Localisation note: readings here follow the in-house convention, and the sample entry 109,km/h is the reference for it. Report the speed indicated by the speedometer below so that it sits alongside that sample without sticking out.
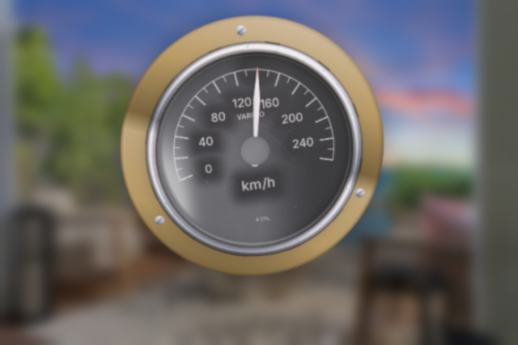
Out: 140,km/h
